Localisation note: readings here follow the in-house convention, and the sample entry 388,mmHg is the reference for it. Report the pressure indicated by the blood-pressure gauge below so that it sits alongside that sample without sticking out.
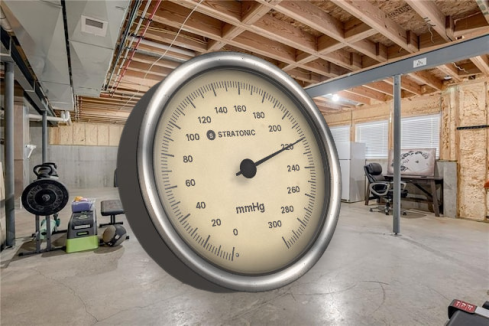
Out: 220,mmHg
